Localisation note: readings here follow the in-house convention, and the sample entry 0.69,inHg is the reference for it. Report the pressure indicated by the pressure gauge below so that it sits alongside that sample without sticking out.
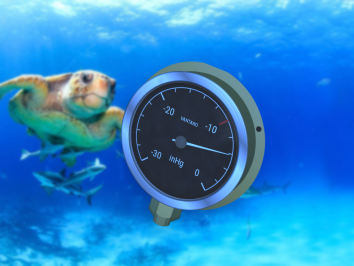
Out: -6,inHg
